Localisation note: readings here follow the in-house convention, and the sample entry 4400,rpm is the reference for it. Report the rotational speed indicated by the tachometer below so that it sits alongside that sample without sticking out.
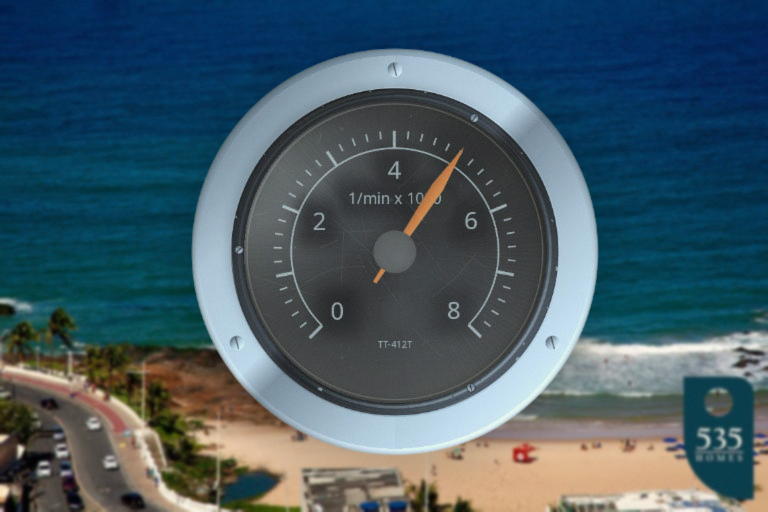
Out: 5000,rpm
